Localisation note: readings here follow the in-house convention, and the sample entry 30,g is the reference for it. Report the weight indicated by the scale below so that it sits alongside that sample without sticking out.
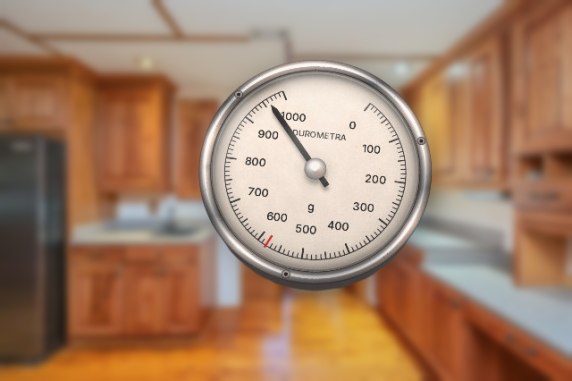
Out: 960,g
